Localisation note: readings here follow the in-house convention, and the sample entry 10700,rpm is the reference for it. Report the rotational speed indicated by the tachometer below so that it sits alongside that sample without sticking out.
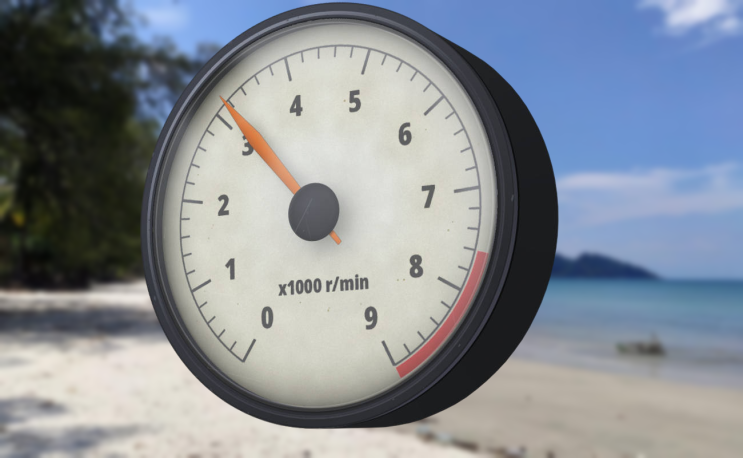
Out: 3200,rpm
